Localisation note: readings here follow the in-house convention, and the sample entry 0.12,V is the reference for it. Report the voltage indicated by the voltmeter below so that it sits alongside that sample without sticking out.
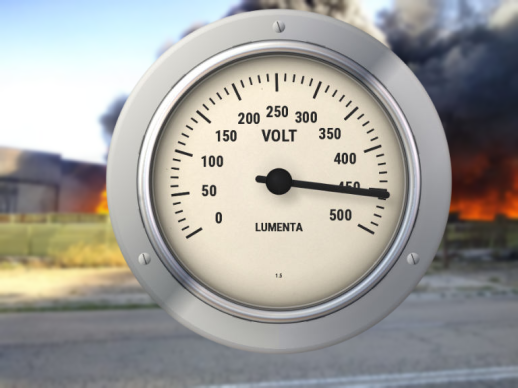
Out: 455,V
